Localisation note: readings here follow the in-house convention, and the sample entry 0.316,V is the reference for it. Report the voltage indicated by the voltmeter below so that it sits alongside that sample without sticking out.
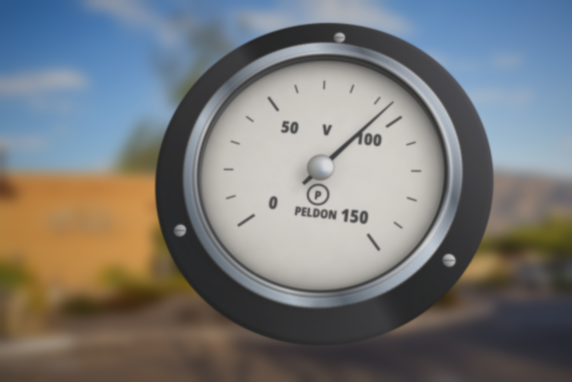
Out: 95,V
